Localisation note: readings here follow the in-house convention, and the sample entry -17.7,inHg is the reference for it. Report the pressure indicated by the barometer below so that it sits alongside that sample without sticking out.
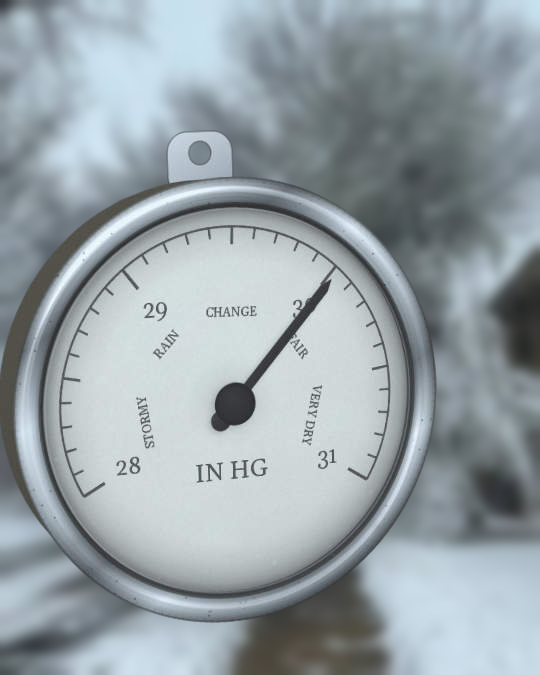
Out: 30,inHg
